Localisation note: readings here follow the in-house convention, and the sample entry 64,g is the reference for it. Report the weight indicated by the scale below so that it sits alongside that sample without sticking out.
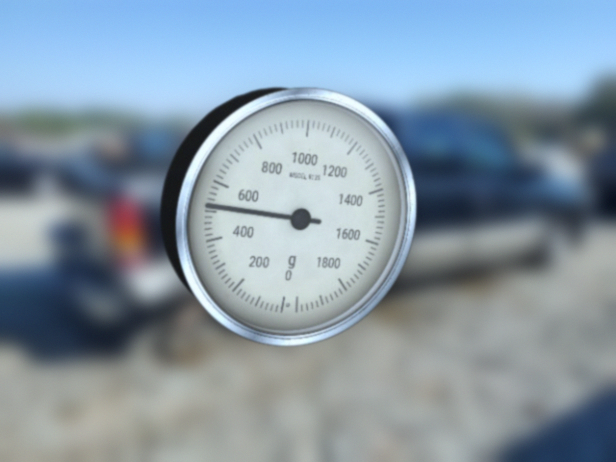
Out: 520,g
